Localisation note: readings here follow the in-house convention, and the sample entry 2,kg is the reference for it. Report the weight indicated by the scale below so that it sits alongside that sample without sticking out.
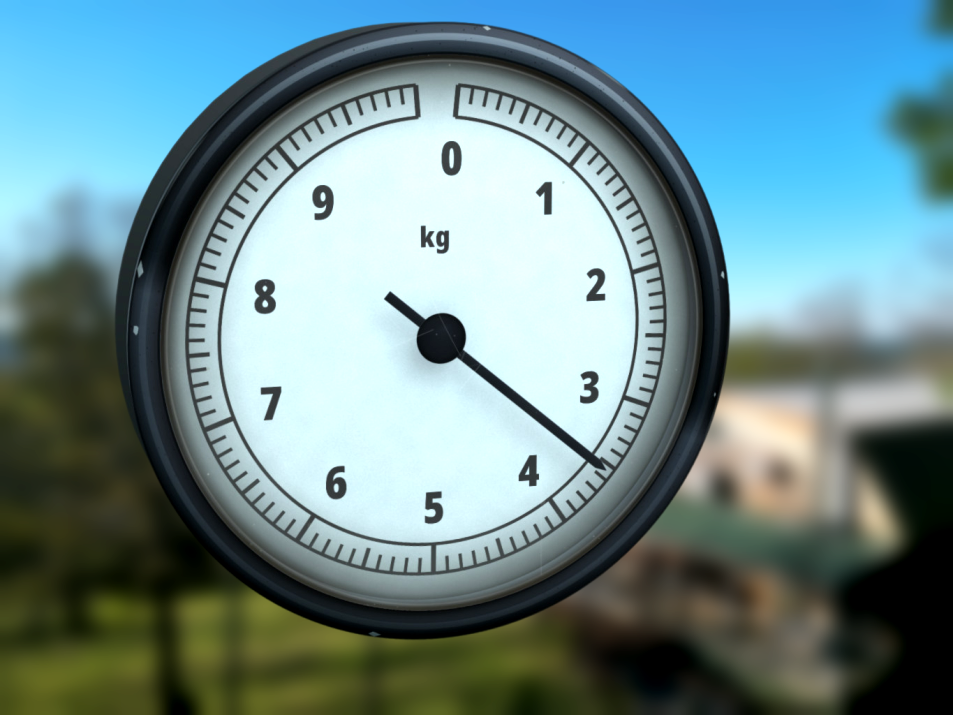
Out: 3.55,kg
